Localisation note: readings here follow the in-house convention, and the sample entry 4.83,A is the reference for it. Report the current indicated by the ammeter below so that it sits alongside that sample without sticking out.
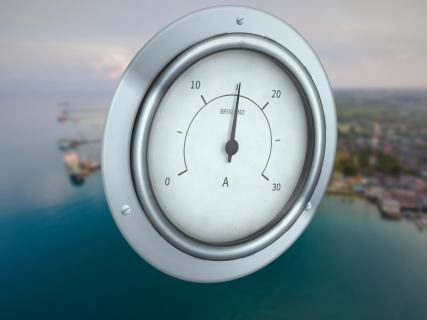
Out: 15,A
